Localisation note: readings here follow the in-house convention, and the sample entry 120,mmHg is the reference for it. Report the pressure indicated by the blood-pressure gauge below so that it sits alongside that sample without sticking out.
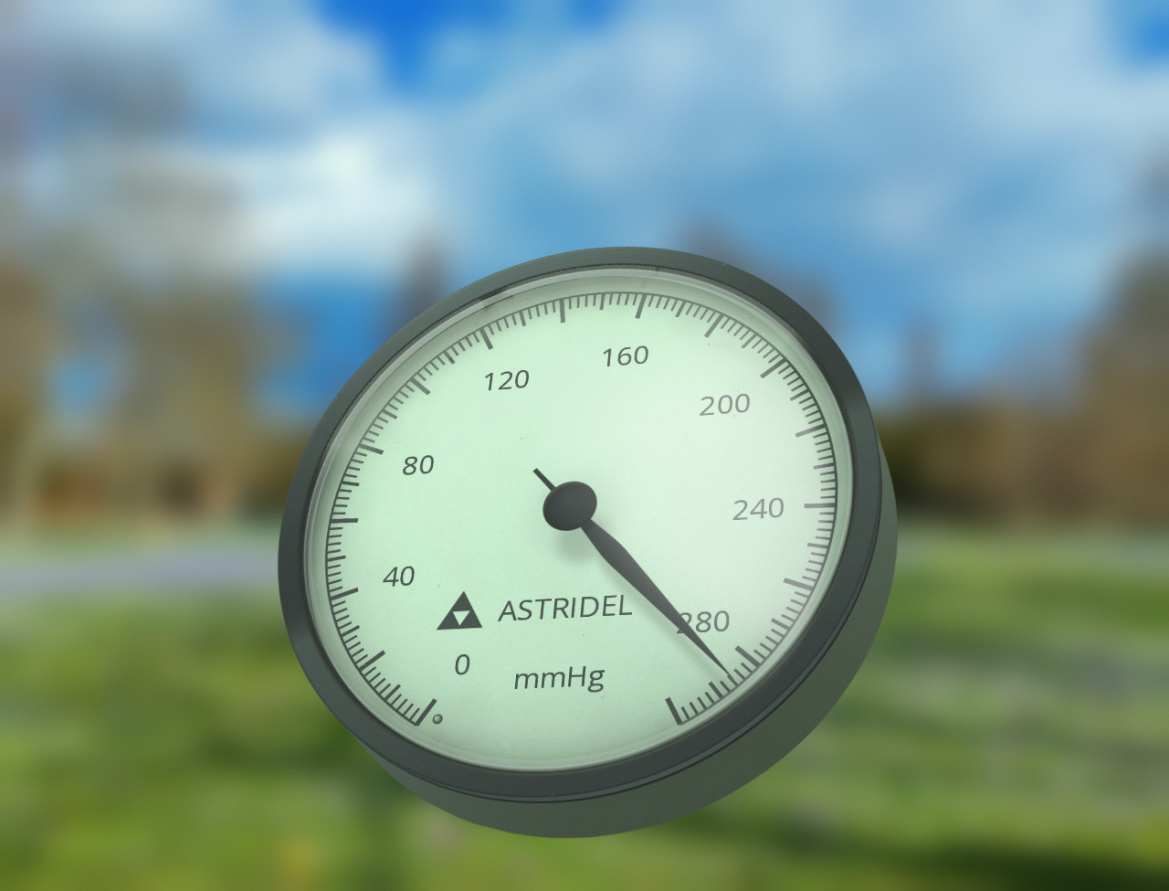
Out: 286,mmHg
